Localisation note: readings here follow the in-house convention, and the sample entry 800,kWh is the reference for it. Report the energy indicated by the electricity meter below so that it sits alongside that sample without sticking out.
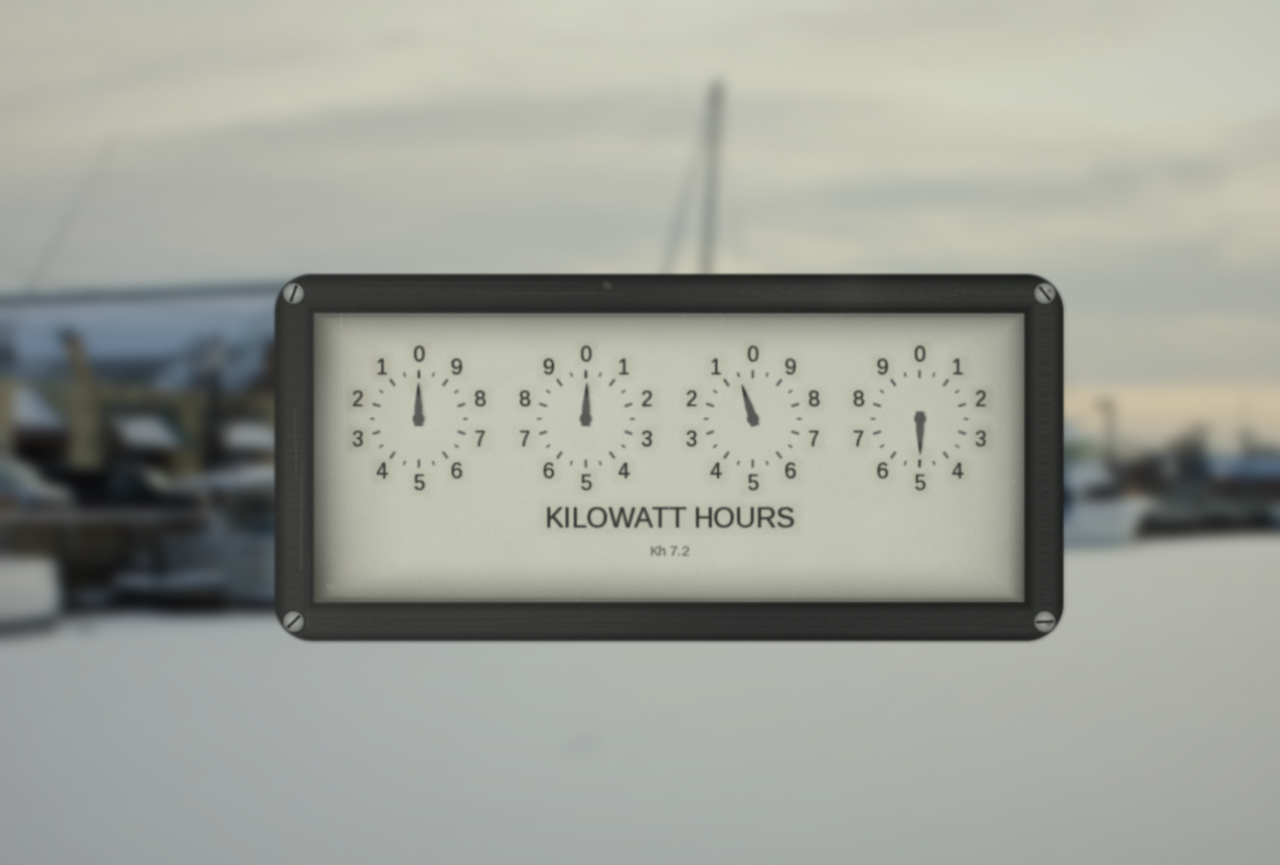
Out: 5,kWh
